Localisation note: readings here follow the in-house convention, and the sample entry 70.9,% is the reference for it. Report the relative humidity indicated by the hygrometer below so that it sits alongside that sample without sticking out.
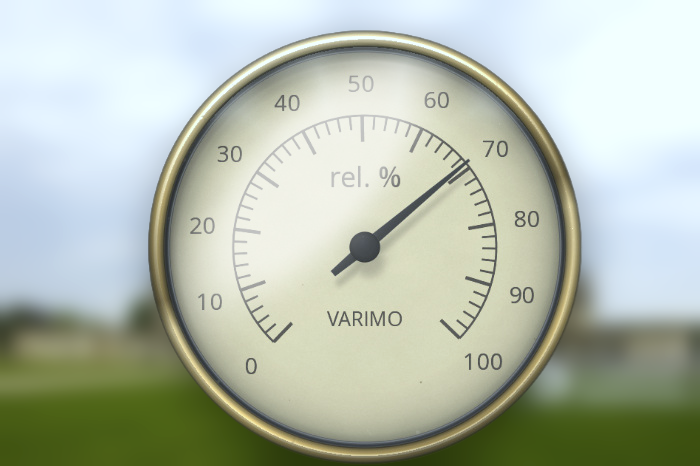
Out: 69,%
